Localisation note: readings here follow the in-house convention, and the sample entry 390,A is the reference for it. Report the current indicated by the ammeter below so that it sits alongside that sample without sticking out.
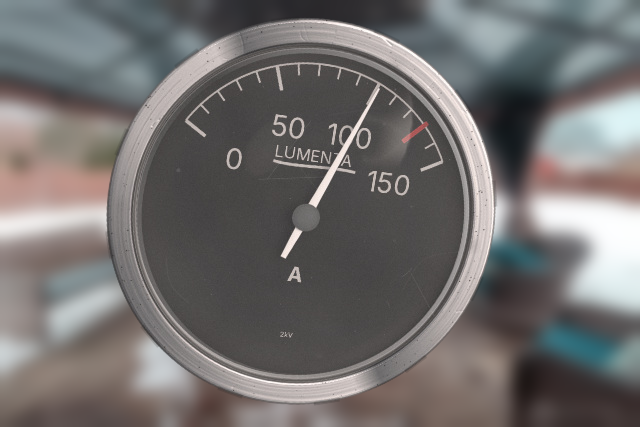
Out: 100,A
